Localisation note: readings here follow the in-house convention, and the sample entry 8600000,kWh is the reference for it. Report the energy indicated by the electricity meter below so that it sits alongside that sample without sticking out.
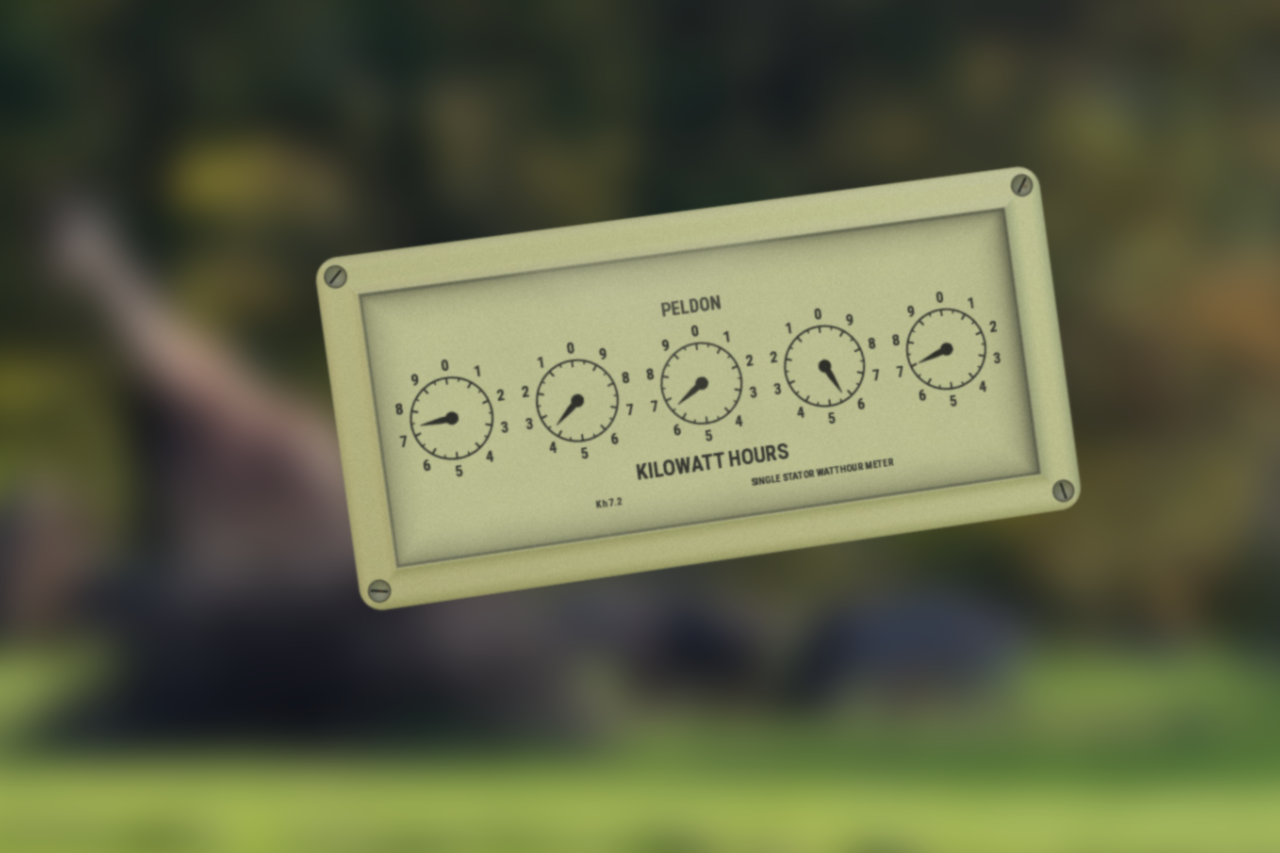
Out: 73657,kWh
